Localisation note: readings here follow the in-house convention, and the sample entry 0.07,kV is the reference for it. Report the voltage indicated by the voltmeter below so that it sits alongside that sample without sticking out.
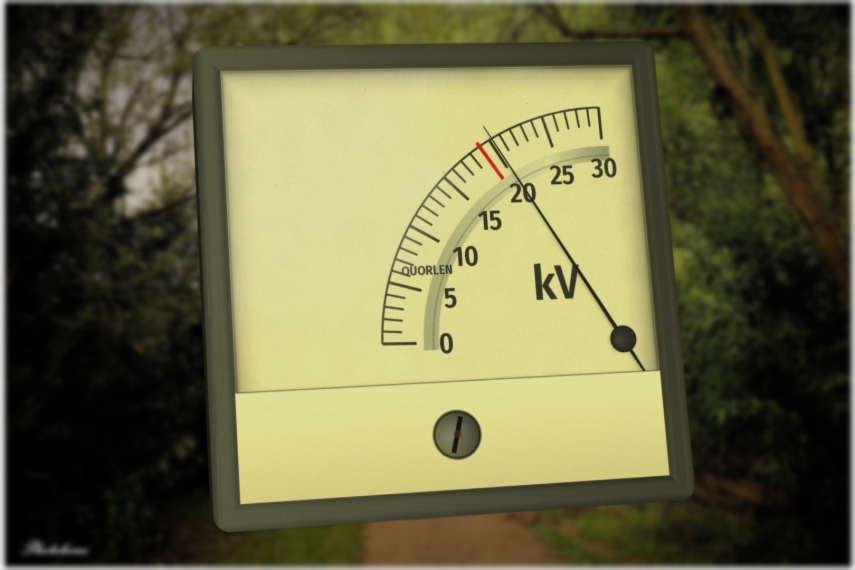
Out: 20,kV
